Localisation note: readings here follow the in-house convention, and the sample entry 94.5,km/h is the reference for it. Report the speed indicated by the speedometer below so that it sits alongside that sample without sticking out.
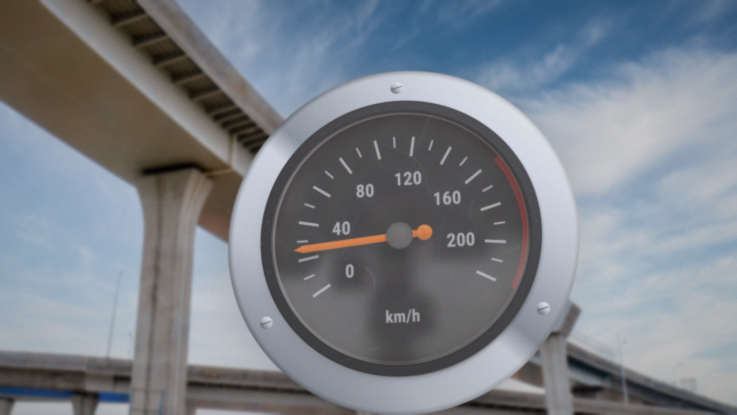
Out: 25,km/h
